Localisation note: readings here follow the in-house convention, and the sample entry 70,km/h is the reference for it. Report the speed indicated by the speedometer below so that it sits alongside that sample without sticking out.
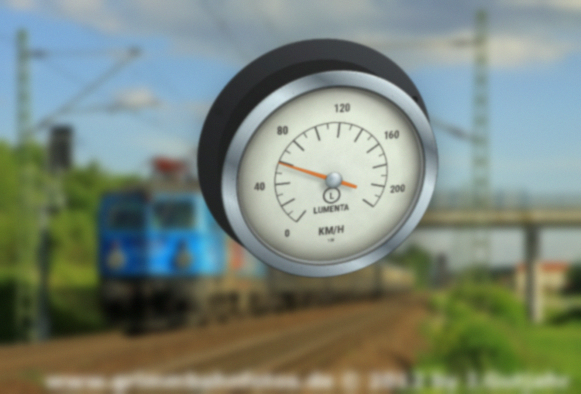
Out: 60,km/h
